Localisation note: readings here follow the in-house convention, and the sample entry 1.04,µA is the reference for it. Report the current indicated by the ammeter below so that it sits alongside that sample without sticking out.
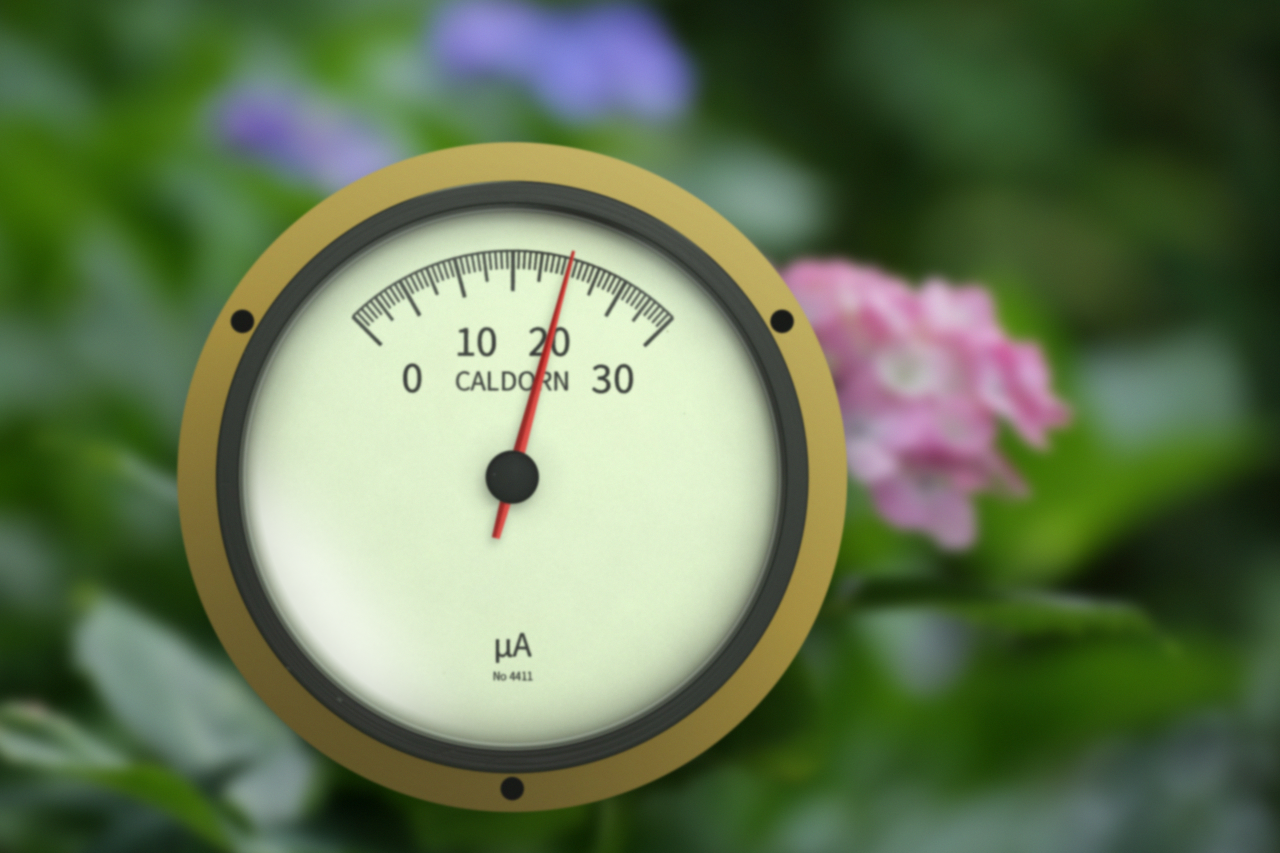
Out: 20,µA
